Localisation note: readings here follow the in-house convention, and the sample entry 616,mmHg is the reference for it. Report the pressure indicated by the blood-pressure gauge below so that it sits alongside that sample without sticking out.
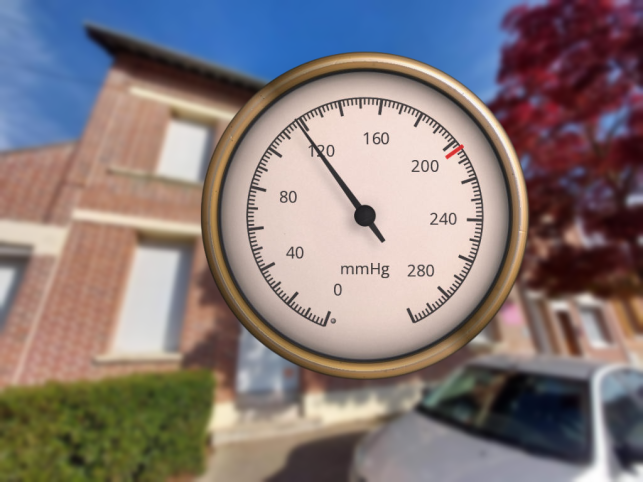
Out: 118,mmHg
